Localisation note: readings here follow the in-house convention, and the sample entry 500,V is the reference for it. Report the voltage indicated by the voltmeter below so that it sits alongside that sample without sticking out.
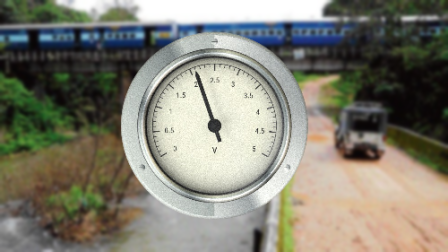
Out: 2.1,V
